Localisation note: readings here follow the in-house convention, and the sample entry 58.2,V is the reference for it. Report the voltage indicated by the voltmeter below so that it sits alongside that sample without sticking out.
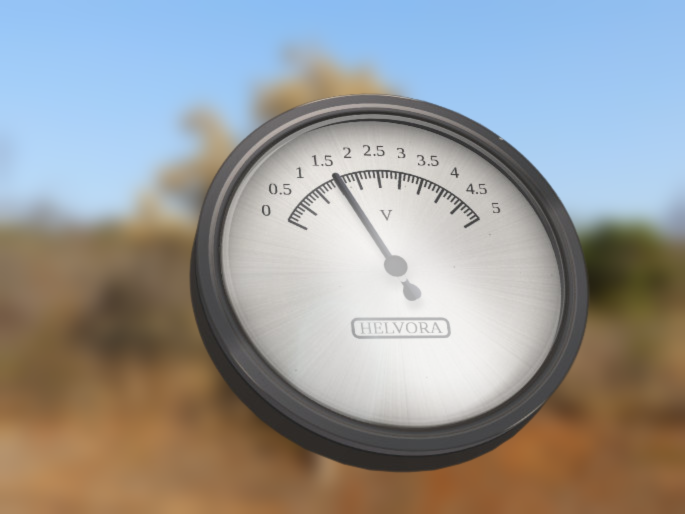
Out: 1.5,V
